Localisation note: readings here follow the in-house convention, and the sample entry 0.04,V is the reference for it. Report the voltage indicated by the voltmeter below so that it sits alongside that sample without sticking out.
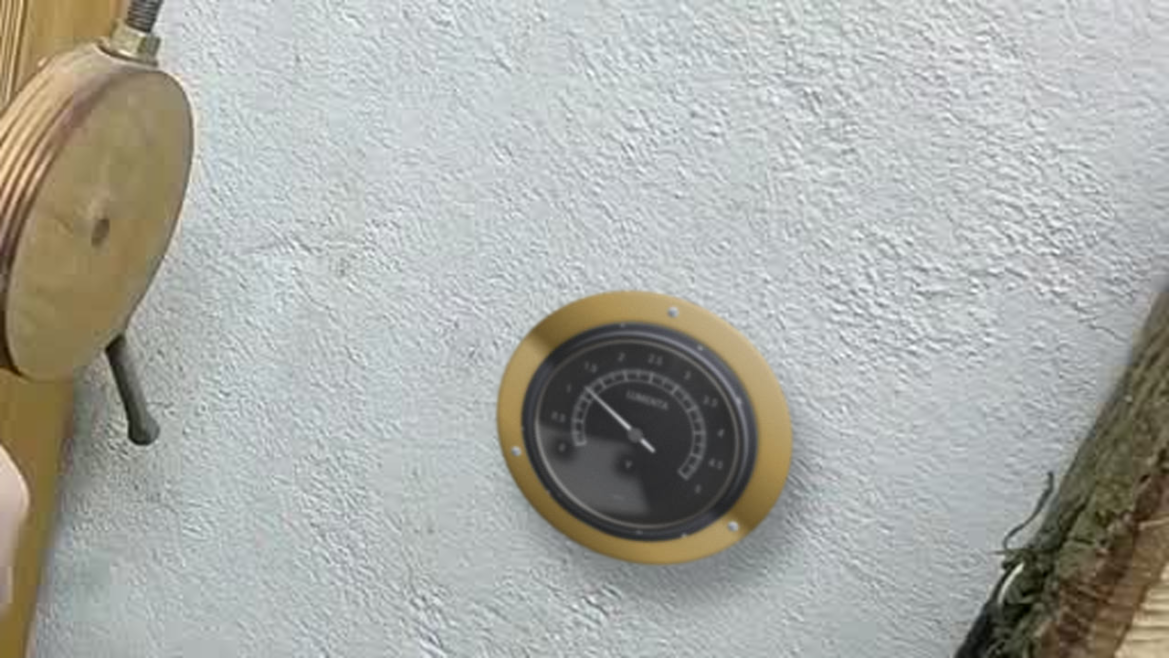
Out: 1.25,V
